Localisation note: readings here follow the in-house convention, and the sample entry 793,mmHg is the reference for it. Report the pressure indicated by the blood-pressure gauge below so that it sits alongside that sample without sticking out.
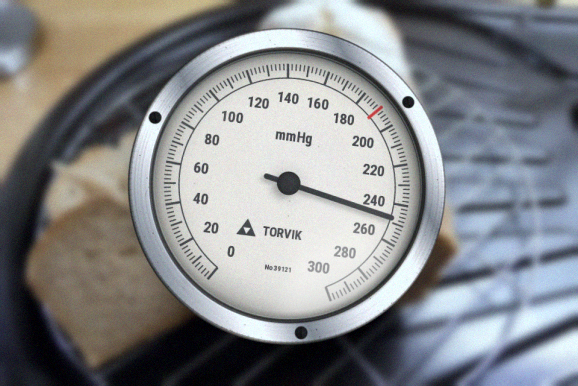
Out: 248,mmHg
